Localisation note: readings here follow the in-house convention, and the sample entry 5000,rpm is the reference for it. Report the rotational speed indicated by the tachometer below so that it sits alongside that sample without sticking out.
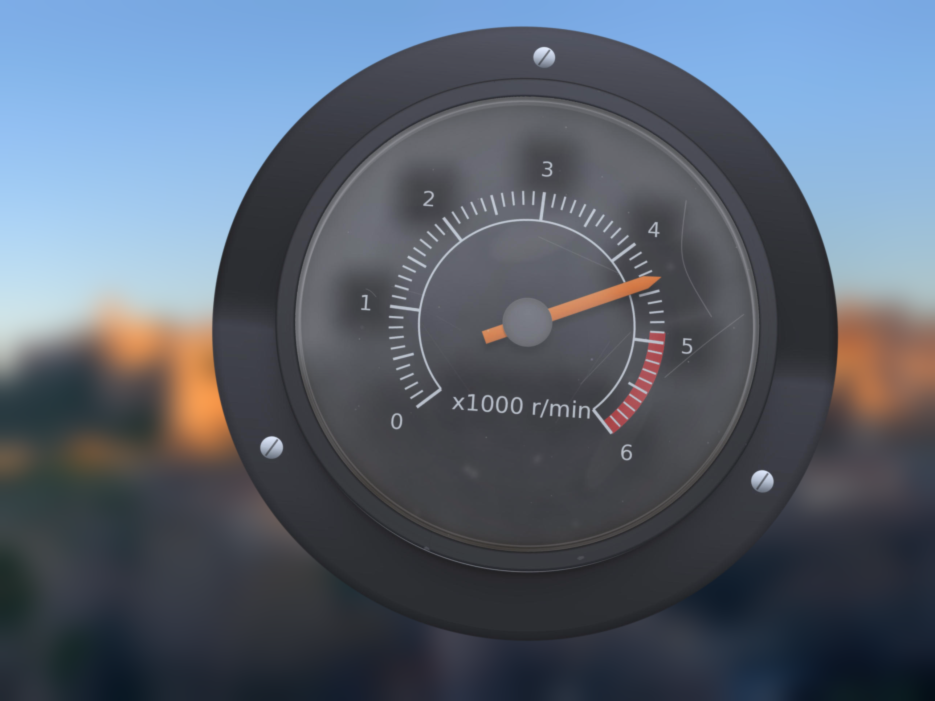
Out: 4400,rpm
